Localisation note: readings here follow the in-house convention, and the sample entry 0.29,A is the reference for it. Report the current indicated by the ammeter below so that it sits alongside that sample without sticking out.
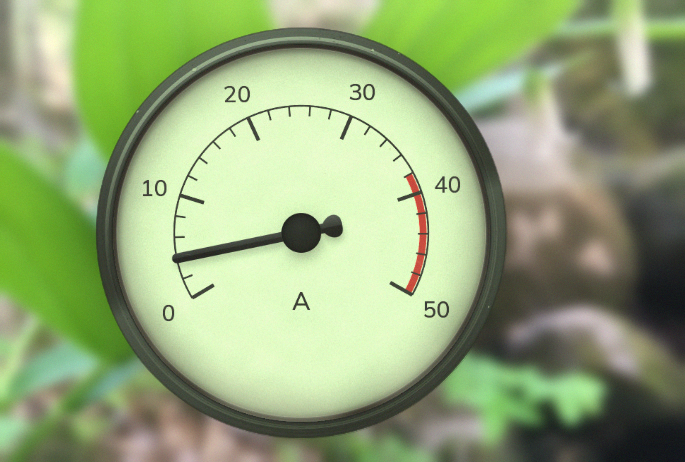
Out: 4,A
